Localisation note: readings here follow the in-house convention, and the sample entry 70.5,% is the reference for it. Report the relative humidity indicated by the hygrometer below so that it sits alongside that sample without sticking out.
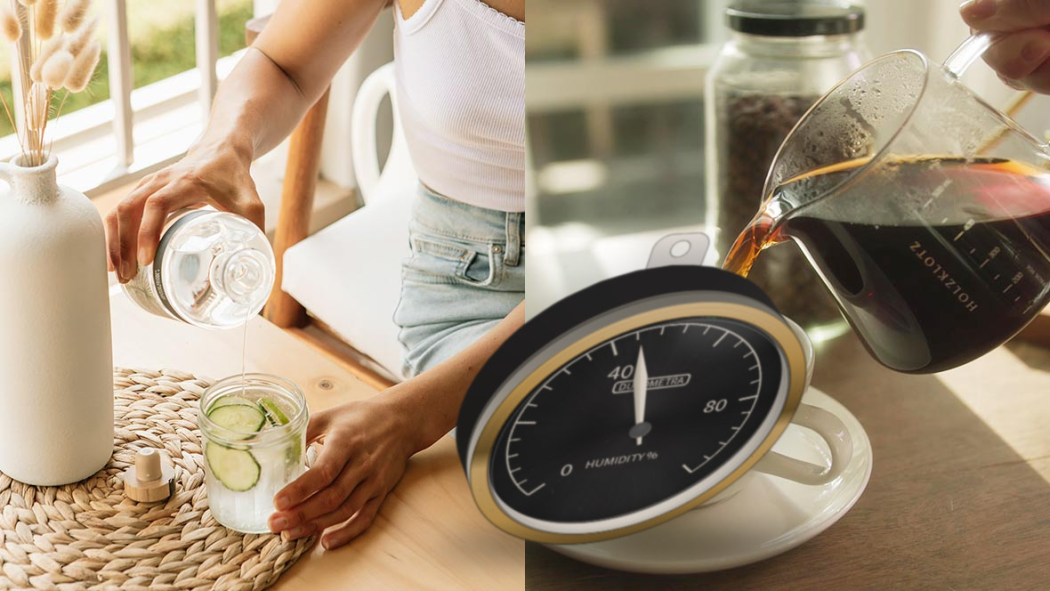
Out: 44,%
